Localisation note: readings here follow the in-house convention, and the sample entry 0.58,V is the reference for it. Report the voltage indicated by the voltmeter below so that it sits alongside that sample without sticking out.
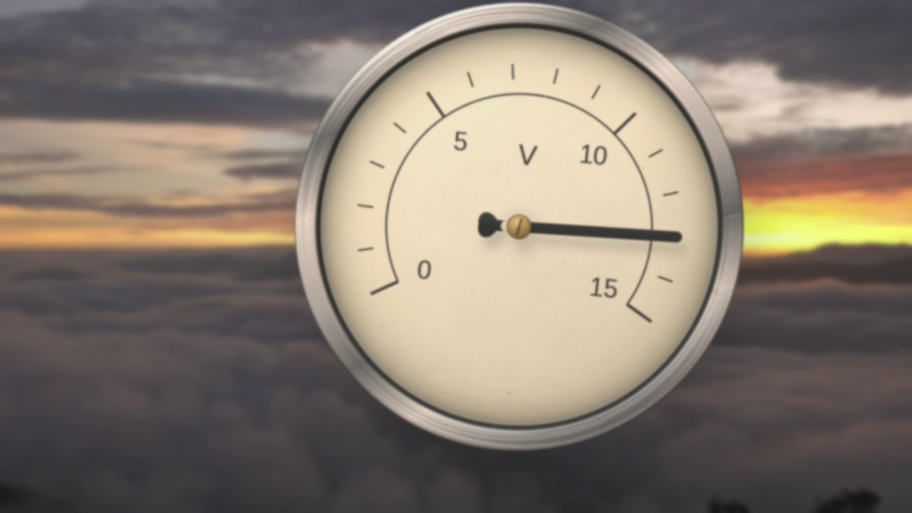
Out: 13,V
